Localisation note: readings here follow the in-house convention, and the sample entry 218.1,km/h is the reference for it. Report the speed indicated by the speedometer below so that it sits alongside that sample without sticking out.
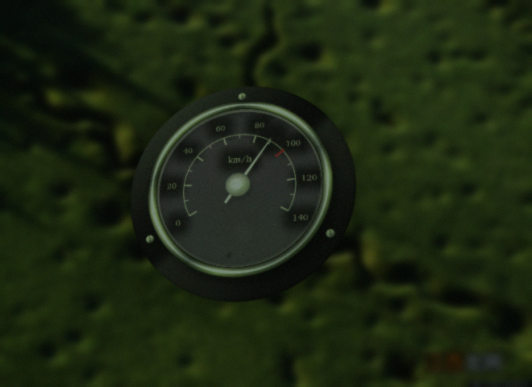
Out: 90,km/h
